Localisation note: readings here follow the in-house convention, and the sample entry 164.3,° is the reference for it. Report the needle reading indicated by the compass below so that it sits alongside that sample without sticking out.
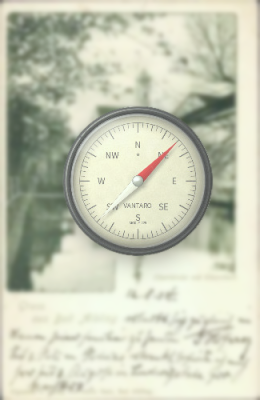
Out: 45,°
